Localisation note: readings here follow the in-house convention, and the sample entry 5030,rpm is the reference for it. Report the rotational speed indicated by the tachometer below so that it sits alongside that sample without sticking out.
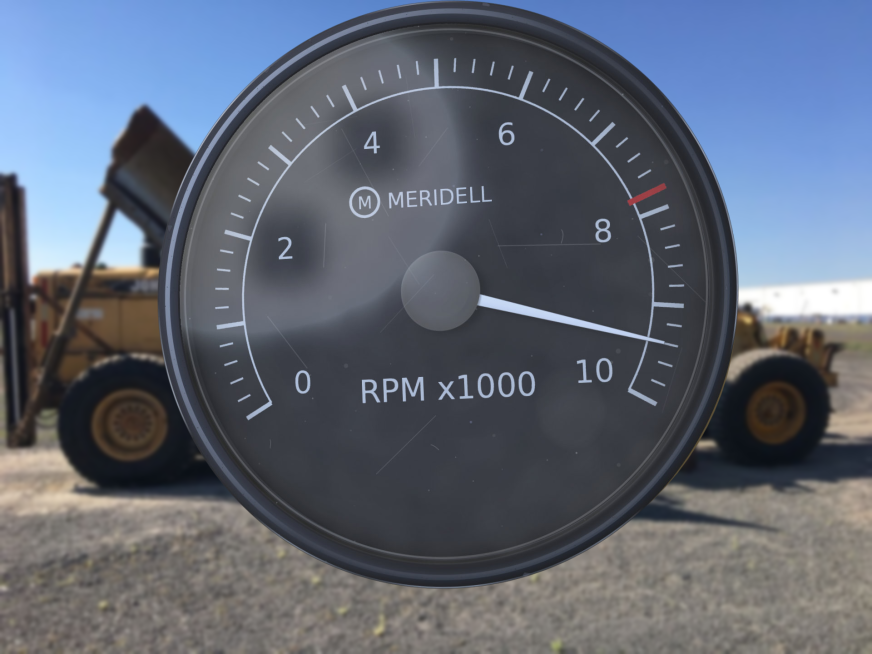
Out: 9400,rpm
